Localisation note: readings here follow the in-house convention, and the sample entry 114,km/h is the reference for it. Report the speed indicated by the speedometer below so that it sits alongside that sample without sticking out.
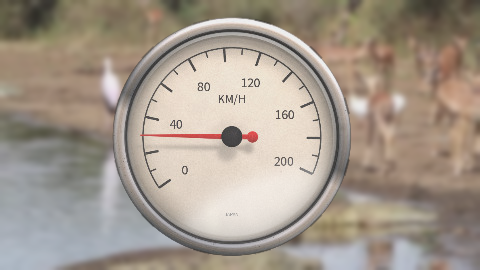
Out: 30,km/h
